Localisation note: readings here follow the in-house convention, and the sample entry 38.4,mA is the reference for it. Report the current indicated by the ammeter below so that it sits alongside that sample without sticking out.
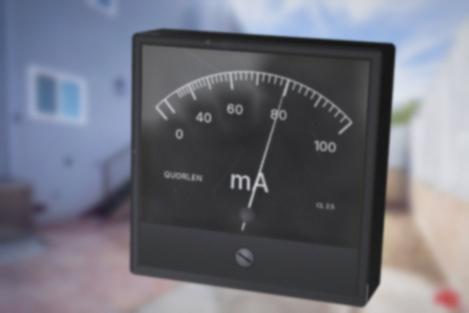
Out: 80,mA
